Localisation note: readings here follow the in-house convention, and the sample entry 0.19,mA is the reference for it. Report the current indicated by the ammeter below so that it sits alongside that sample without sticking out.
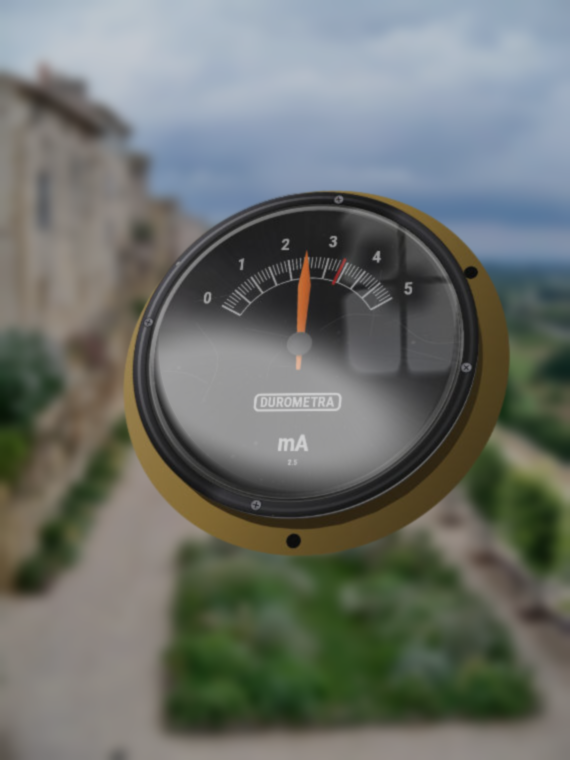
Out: 2.5,mA
